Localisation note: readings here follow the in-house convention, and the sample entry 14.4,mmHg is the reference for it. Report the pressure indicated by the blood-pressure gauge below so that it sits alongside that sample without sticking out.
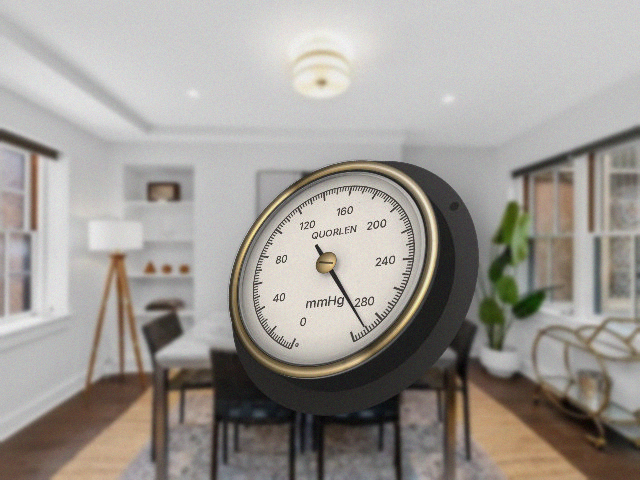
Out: 290,mmHg
